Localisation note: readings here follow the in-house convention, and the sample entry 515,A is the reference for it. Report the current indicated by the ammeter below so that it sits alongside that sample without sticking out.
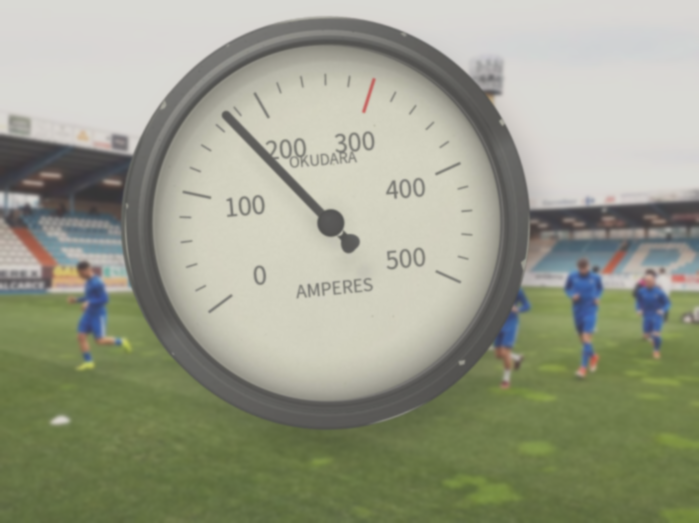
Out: 170,A
